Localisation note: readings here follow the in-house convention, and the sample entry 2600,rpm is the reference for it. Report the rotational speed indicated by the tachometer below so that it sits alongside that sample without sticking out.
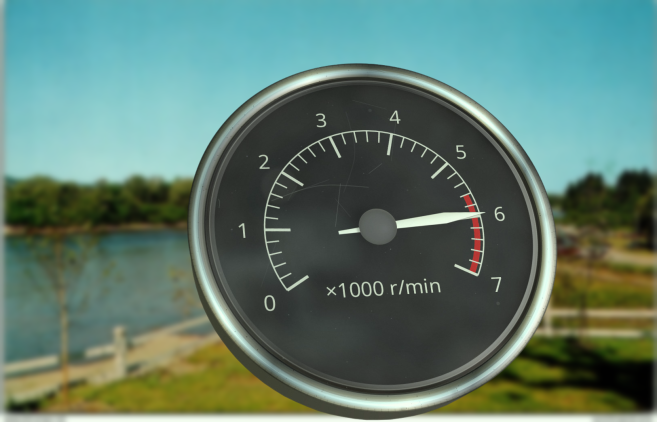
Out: 6000,rpm
